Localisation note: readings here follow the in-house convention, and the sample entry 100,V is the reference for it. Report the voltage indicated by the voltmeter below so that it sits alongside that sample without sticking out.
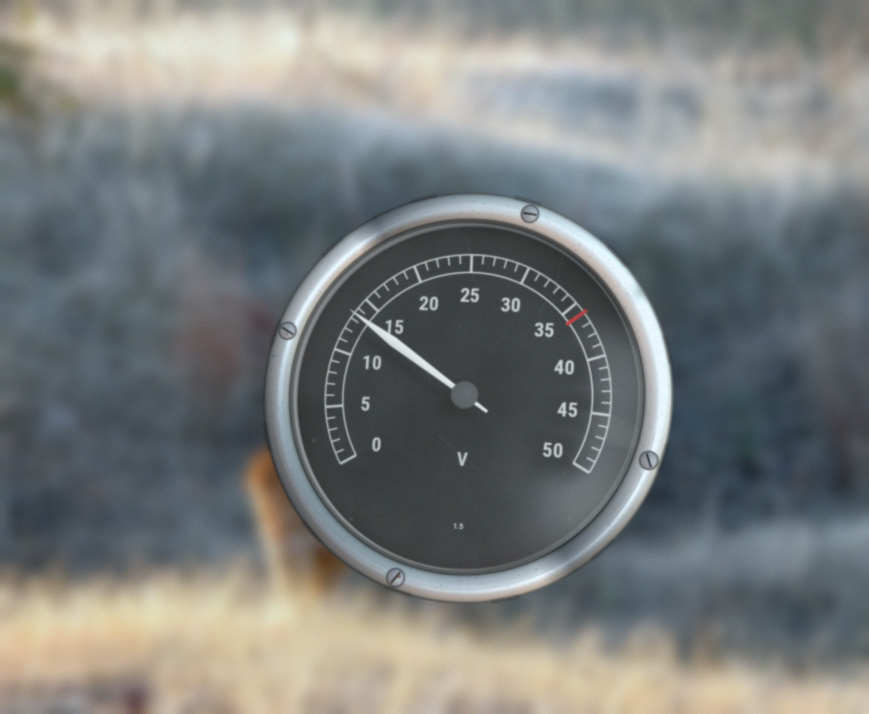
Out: 13.5,V
